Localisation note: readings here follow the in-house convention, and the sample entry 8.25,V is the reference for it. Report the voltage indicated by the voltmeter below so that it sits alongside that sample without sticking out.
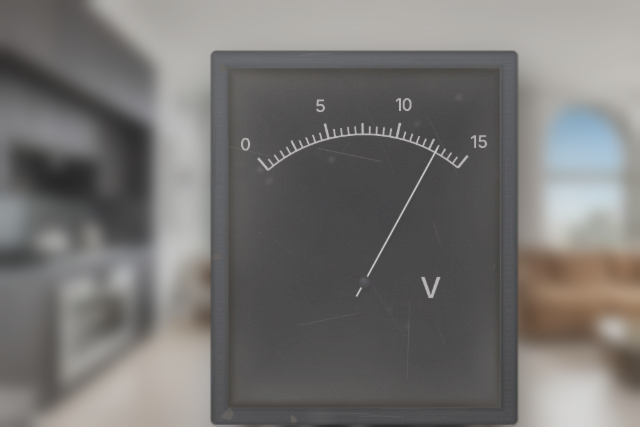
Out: 13,V
